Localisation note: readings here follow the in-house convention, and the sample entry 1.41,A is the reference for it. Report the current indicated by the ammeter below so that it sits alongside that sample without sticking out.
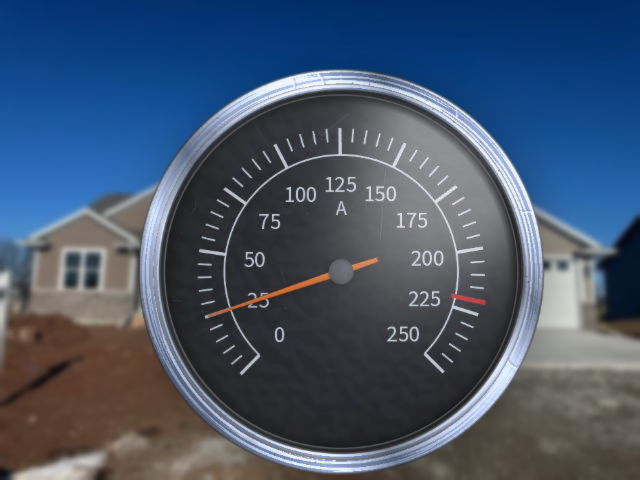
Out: 25,A
